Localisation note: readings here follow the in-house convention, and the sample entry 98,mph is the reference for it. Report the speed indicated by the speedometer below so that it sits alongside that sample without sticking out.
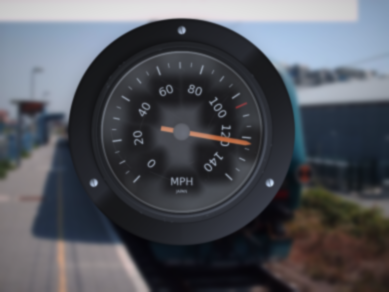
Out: 122.5,mph
